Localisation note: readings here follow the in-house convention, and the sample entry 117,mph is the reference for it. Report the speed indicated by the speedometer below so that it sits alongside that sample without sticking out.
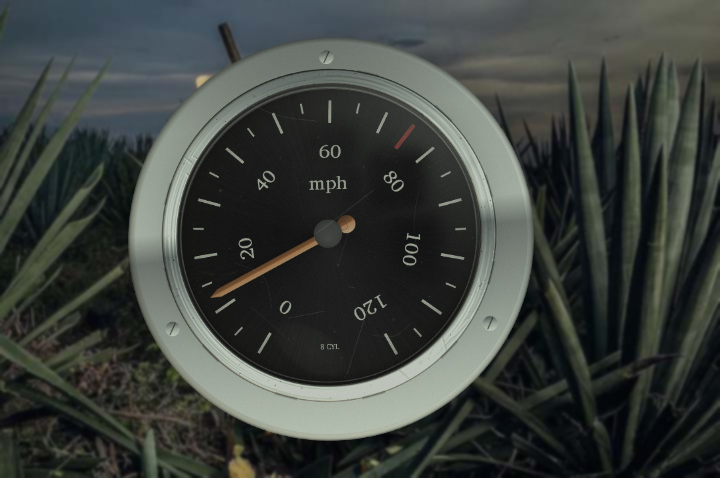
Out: 12.5,mph
